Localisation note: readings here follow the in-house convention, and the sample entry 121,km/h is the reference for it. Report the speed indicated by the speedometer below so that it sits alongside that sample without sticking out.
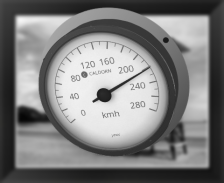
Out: 220,km/h
